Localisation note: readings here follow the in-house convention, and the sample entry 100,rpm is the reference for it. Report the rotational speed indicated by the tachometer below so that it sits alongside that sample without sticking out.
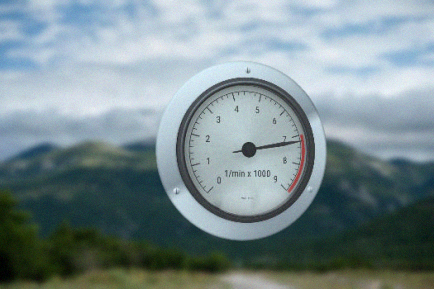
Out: 7200,rpm
